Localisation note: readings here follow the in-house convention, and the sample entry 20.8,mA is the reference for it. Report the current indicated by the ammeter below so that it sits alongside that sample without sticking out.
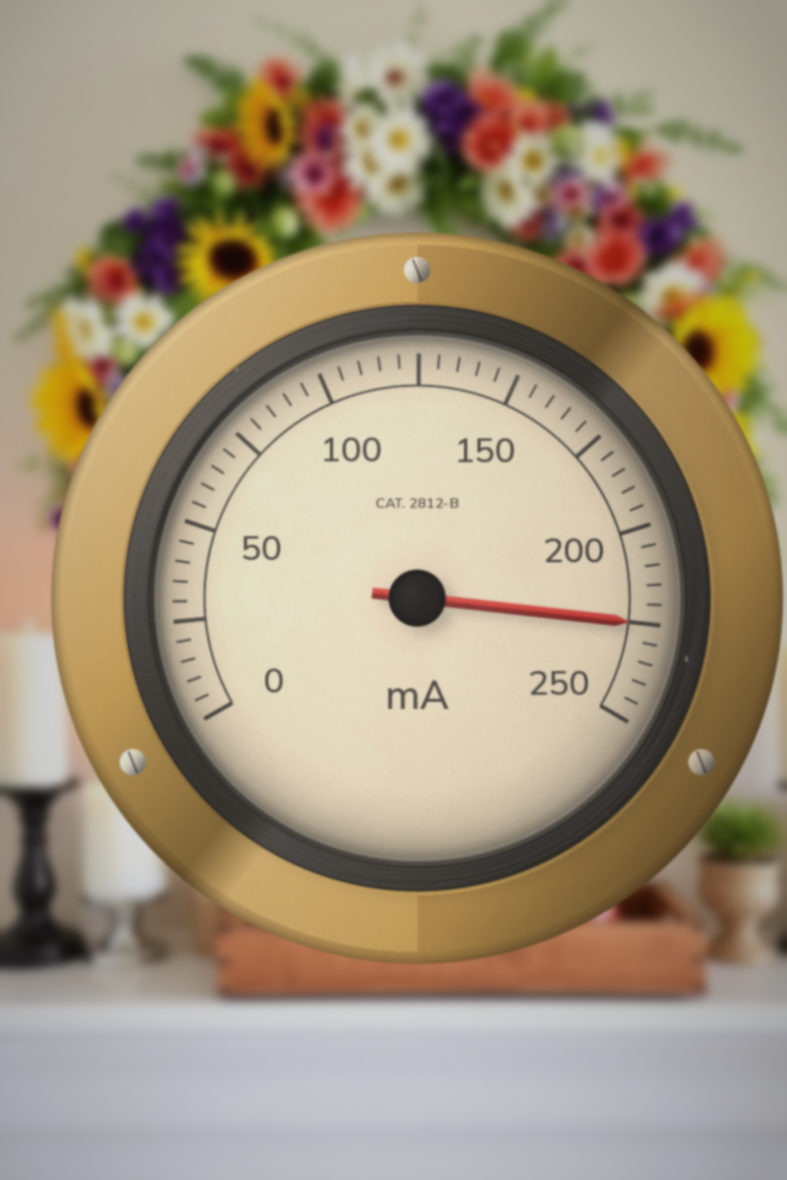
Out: 225,mA
